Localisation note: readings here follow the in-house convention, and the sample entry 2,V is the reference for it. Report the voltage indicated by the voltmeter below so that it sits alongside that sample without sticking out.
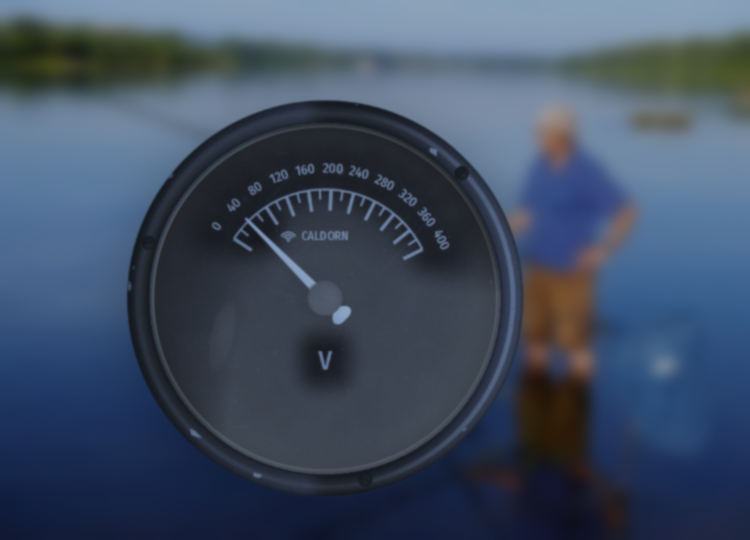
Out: 40,V
